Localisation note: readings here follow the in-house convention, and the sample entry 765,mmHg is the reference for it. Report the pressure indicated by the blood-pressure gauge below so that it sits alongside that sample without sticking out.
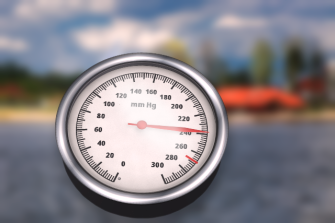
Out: 240,mmHg
